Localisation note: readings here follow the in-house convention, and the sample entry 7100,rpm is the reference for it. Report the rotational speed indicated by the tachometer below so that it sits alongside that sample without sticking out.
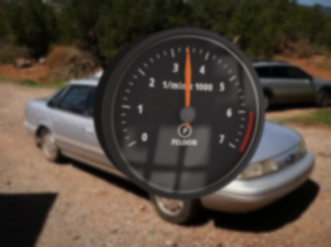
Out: 3400,rpm
